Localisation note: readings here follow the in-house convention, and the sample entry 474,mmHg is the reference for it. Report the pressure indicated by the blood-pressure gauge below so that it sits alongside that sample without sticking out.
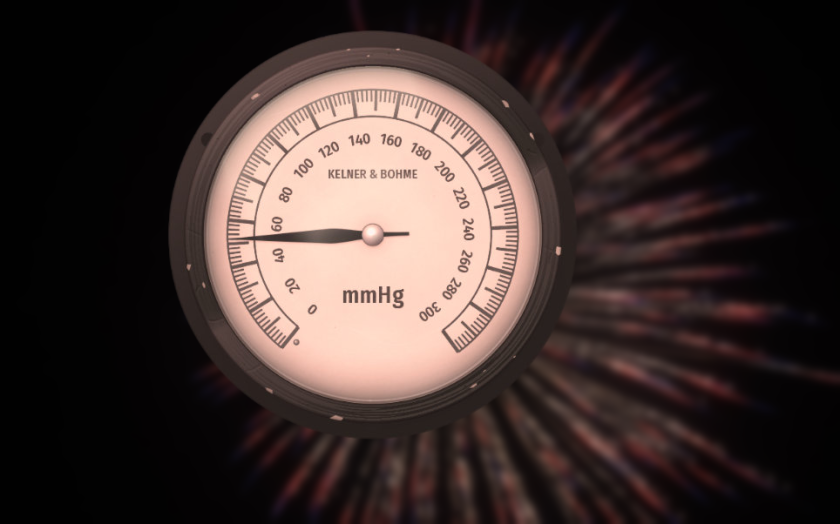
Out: 52,mmHg
